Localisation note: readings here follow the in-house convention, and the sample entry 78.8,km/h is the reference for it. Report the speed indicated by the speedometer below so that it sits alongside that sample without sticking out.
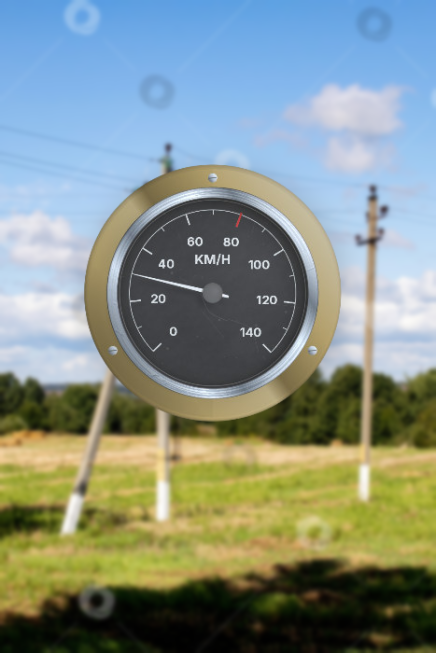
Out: 30,km/h
